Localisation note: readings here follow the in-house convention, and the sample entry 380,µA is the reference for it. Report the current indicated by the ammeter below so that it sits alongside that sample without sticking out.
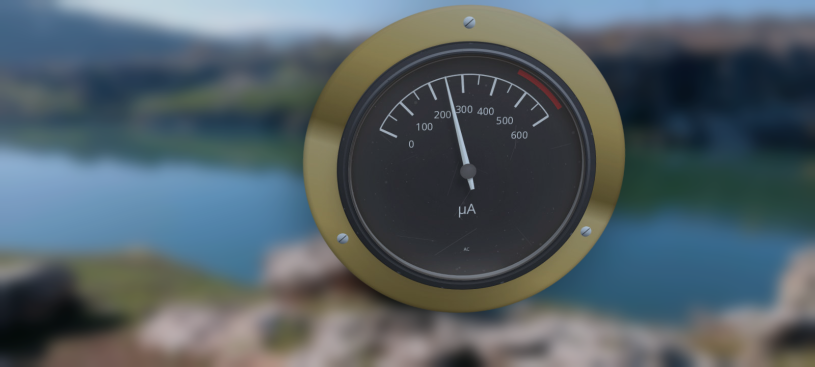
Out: 250,µA
